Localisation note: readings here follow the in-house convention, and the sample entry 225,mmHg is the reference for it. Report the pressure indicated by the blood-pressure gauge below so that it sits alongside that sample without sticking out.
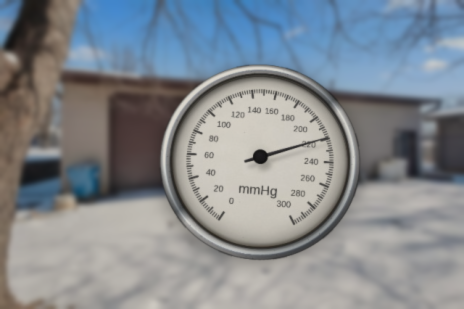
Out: 220,mmHg
